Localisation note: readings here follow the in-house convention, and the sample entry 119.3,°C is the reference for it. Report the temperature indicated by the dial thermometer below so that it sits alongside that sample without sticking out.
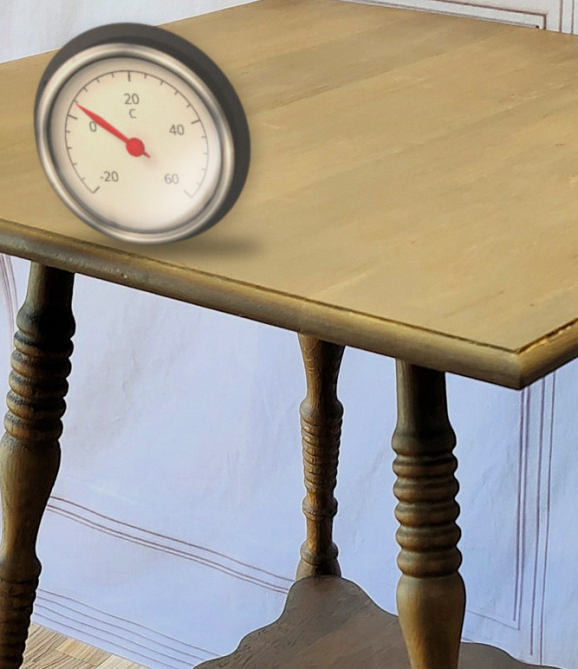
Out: 4,°C
